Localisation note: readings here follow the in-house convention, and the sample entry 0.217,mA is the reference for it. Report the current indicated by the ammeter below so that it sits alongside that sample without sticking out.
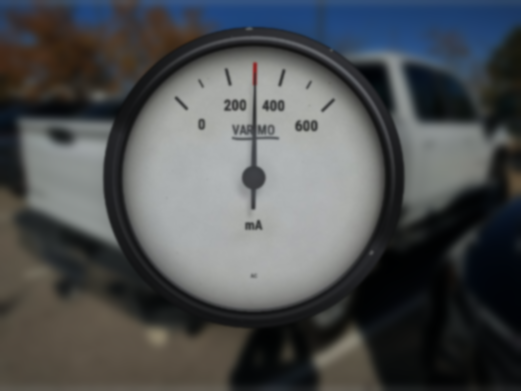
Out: 300,mA
